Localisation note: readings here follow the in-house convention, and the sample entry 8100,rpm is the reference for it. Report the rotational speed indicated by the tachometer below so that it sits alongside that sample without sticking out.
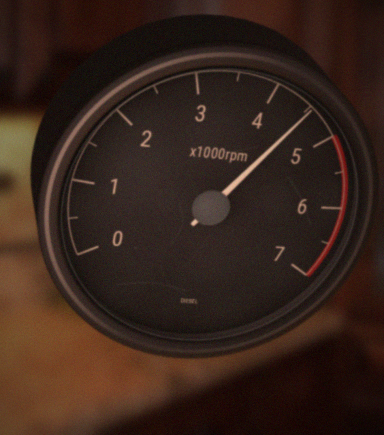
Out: 4500,rpm
